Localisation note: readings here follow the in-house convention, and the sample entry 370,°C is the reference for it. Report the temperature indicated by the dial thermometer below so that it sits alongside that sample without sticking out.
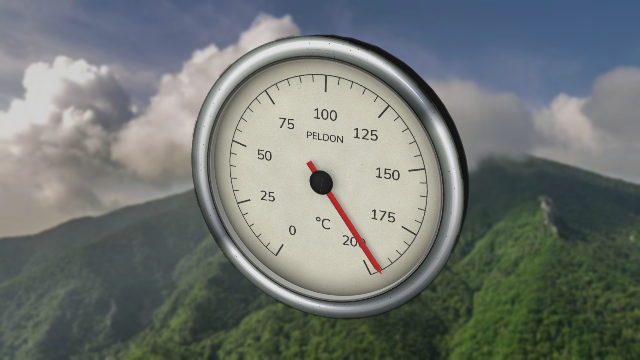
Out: 195,°C
